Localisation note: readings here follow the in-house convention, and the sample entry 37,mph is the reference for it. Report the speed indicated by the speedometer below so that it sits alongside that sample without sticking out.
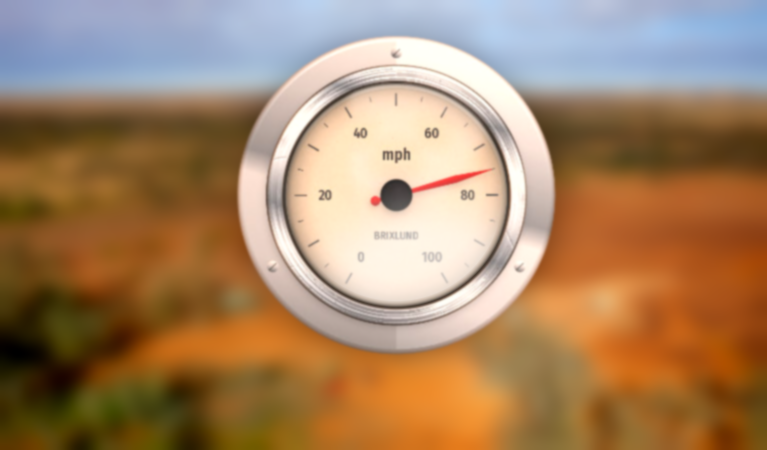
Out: 75,mph
